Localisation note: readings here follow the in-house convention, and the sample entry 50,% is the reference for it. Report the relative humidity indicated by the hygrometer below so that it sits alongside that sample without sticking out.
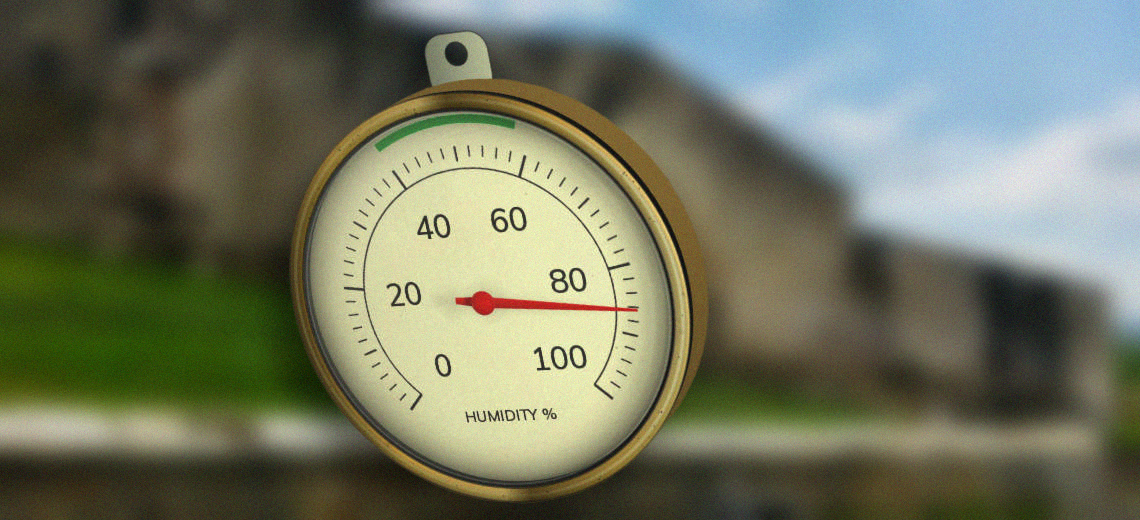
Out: 86,%
